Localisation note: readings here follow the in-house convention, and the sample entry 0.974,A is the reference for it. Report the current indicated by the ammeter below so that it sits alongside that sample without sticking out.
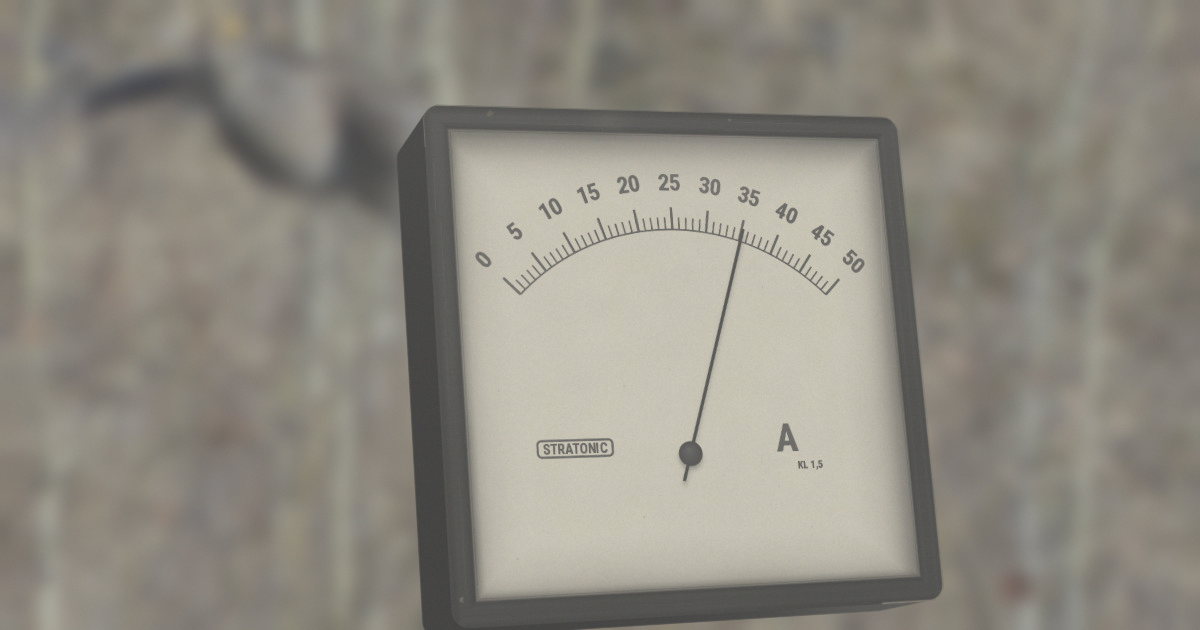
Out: 35,A
